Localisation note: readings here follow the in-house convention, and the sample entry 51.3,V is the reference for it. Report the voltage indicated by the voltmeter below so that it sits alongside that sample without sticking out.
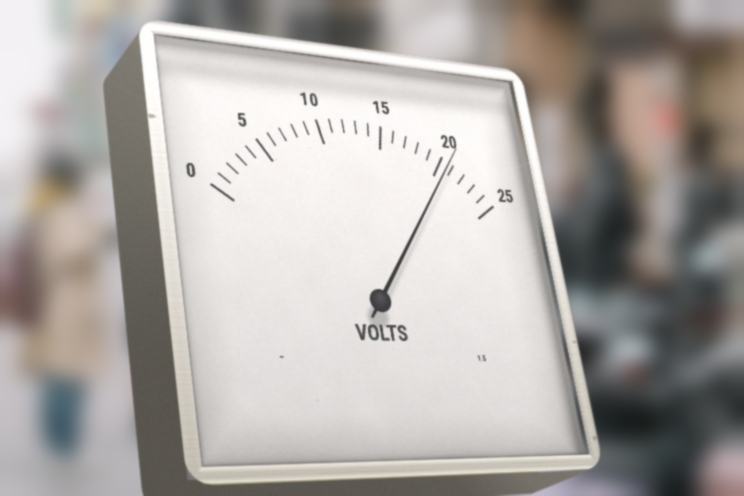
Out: 20.5,V
